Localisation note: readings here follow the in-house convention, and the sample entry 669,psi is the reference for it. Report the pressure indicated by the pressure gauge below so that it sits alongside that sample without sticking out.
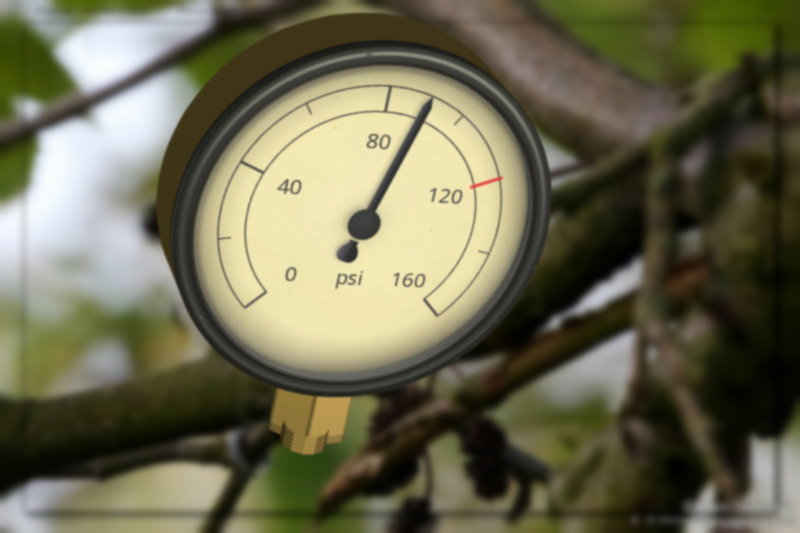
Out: 90,psi
